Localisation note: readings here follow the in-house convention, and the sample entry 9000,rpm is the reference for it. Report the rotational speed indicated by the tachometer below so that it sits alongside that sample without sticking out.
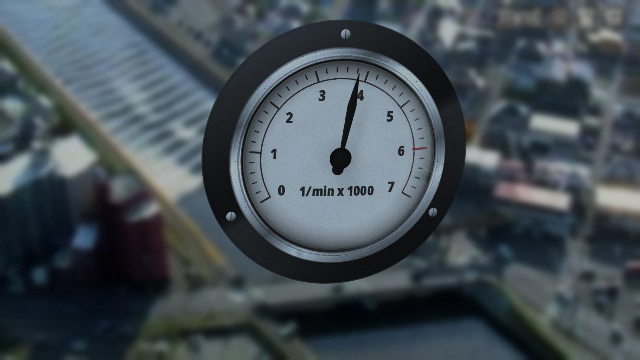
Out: 3800,rpm
